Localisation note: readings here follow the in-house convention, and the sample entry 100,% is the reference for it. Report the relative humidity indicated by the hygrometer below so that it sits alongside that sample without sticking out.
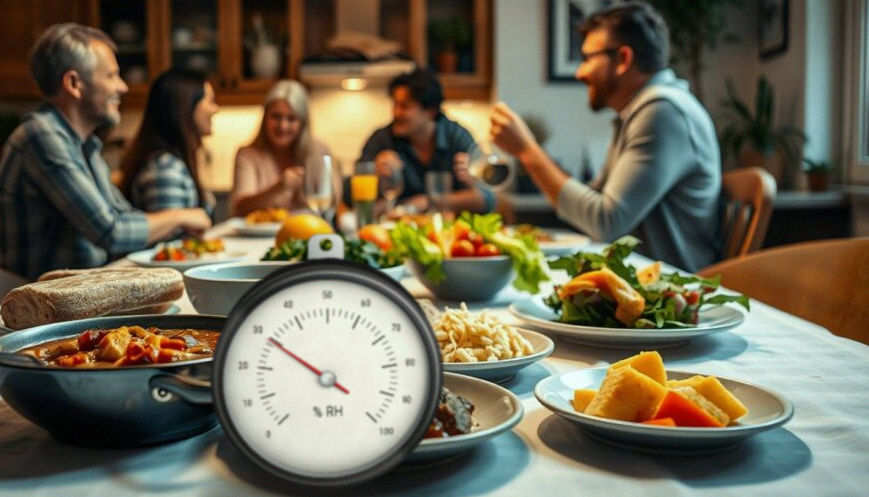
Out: 30,%
